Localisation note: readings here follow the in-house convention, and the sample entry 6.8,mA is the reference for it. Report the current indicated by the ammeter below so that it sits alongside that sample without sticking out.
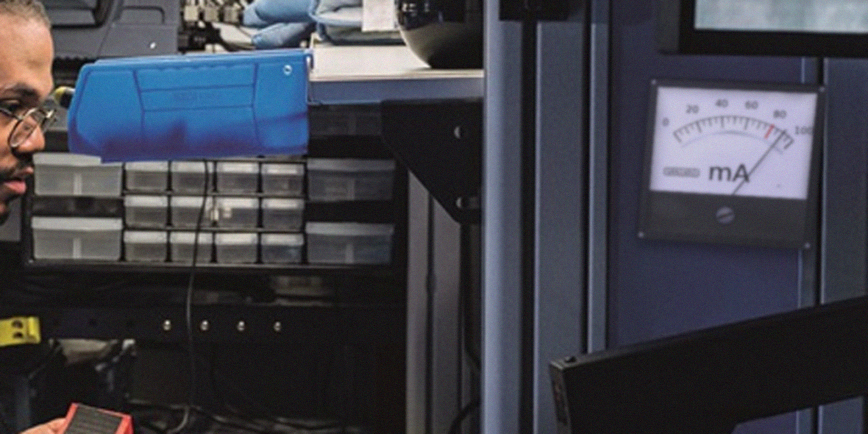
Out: 90,mA
